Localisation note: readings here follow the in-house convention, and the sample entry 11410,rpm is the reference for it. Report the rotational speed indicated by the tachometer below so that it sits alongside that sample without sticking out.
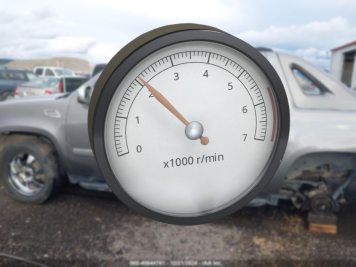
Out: 2100,rpm
